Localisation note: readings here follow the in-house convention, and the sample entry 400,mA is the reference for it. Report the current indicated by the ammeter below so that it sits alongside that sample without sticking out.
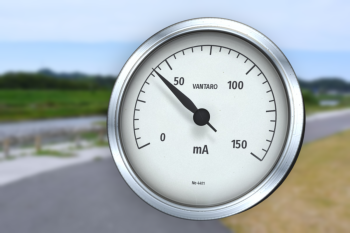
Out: 42.5,mA
